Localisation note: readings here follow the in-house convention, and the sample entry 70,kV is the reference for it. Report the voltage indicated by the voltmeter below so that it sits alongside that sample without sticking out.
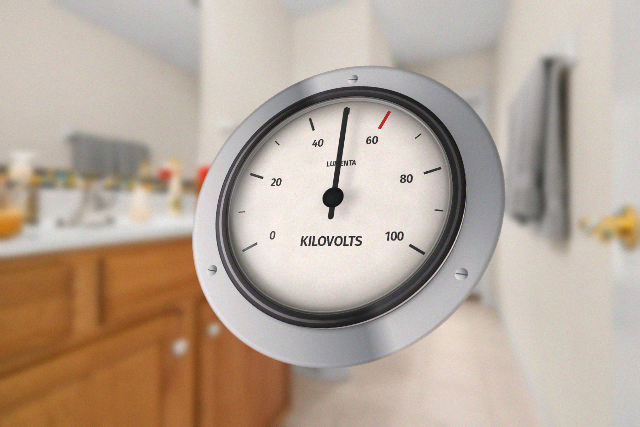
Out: 50,kV
